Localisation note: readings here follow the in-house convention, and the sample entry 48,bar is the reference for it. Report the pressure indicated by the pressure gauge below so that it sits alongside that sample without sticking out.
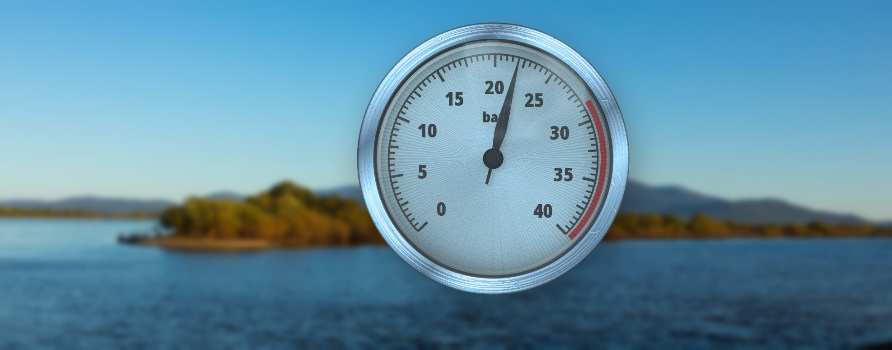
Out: 22,bar
